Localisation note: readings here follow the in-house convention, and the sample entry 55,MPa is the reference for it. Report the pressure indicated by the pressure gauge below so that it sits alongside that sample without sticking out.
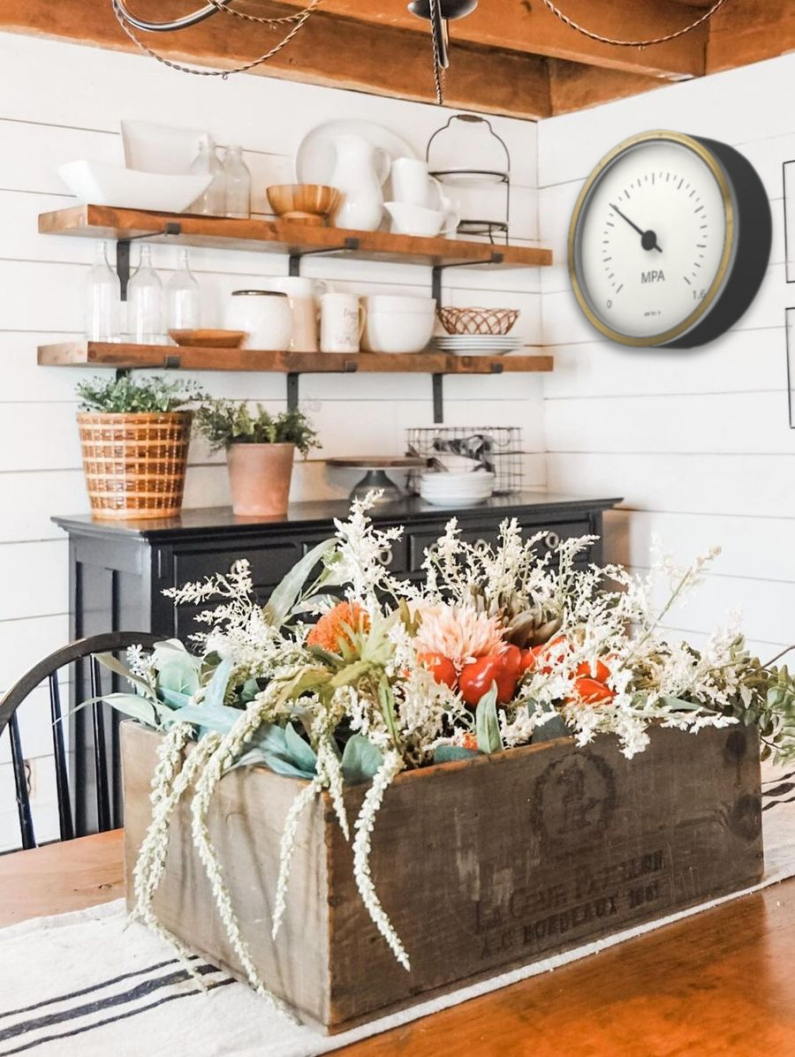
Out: 0.5,MPa
